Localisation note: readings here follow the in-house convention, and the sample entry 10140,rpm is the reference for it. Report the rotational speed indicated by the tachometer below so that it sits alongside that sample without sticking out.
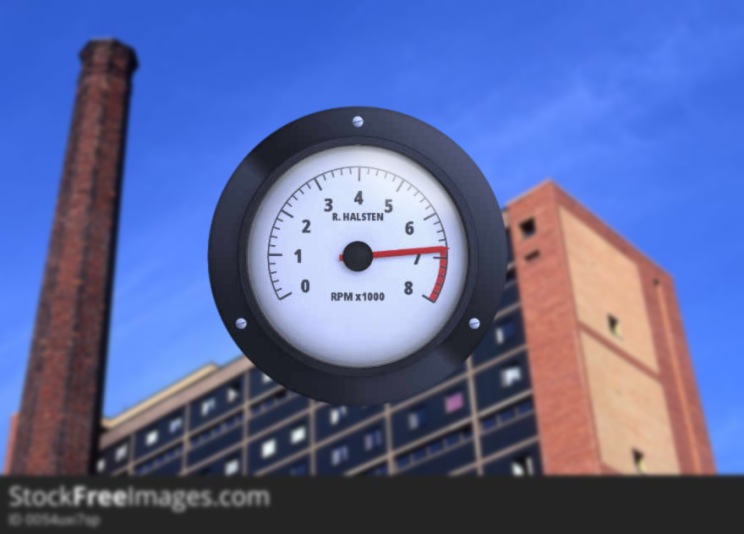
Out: 6800,rpm
